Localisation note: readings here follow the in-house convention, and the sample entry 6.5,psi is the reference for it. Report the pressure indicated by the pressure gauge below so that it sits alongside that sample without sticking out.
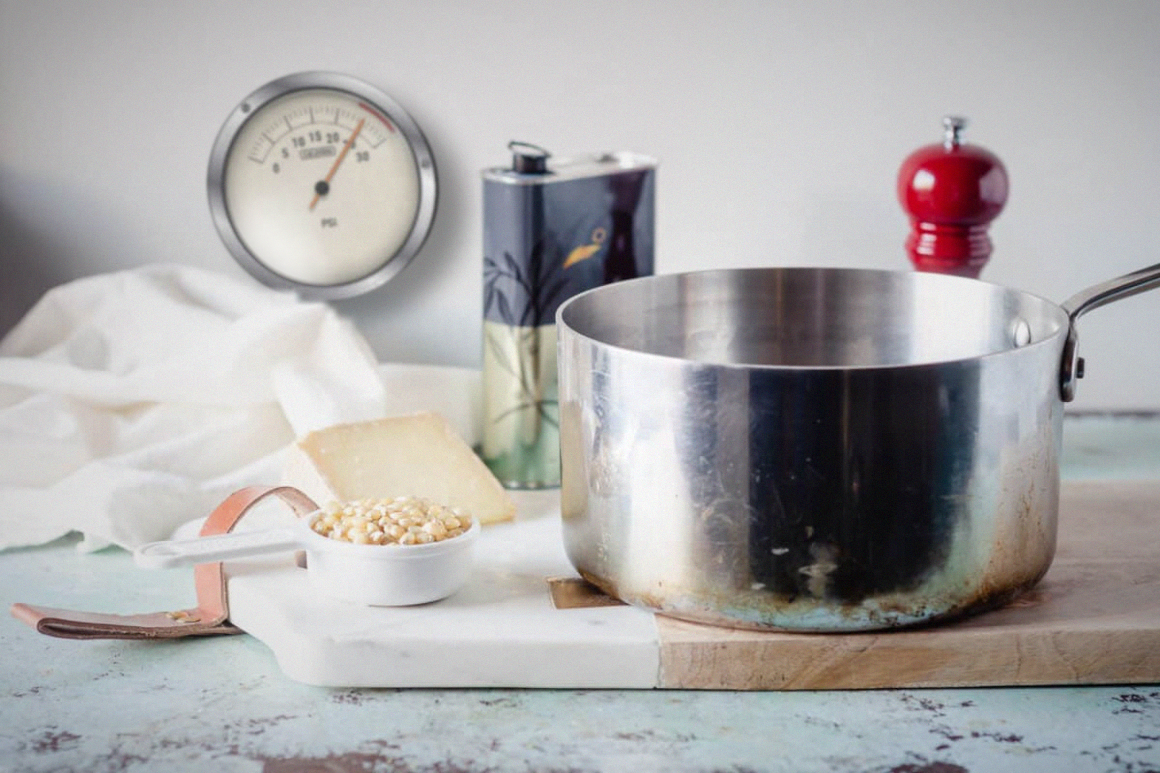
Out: 25,psi
